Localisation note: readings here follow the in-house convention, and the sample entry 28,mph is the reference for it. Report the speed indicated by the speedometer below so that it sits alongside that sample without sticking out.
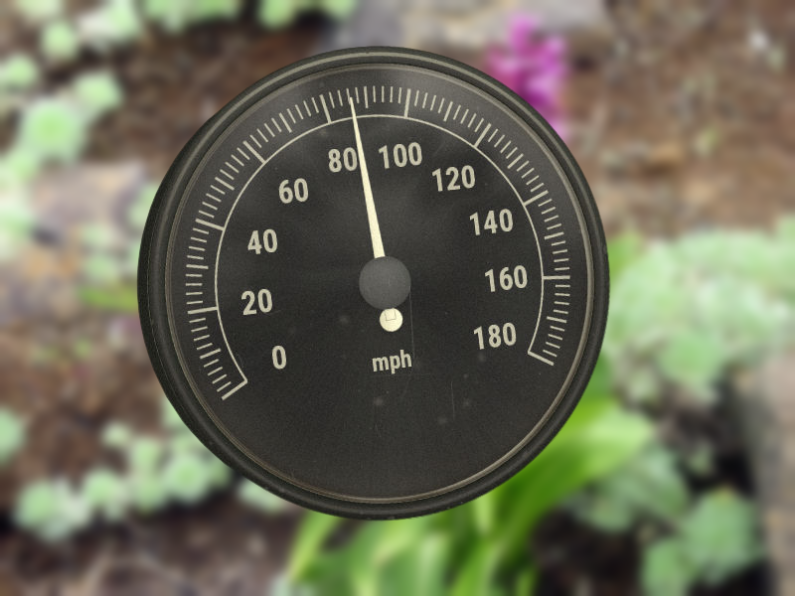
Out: 86,mph
